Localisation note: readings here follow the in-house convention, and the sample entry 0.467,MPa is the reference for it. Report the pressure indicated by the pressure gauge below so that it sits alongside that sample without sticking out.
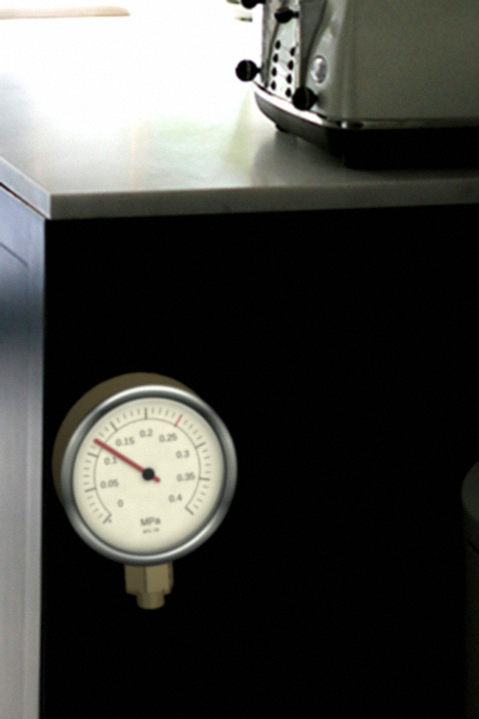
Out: 0.12,MPa
